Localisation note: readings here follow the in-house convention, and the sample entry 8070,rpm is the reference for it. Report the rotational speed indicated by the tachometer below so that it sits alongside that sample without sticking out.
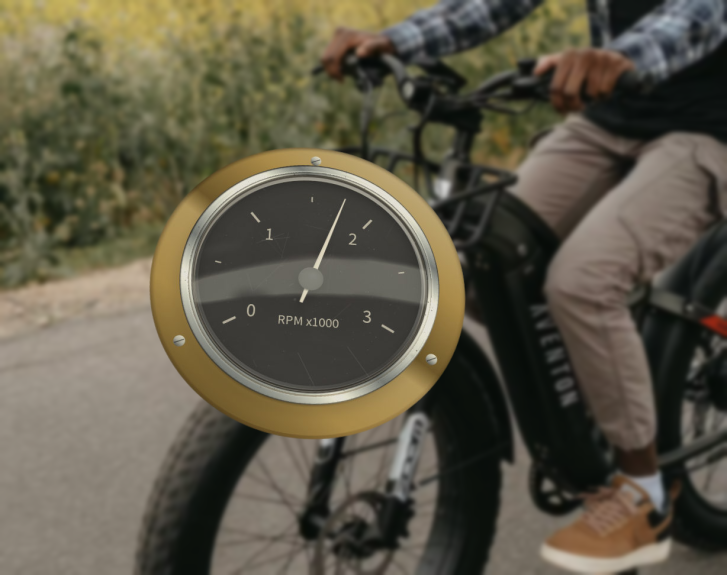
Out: 1750,rpm
